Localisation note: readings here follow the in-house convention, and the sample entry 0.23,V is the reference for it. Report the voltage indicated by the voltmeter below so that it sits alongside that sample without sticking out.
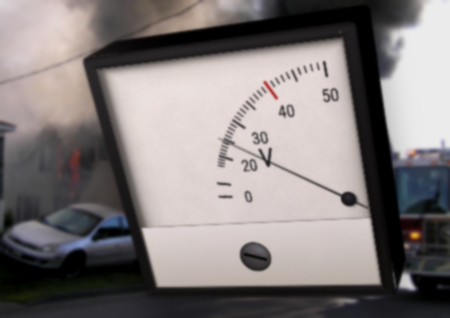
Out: 25,V
